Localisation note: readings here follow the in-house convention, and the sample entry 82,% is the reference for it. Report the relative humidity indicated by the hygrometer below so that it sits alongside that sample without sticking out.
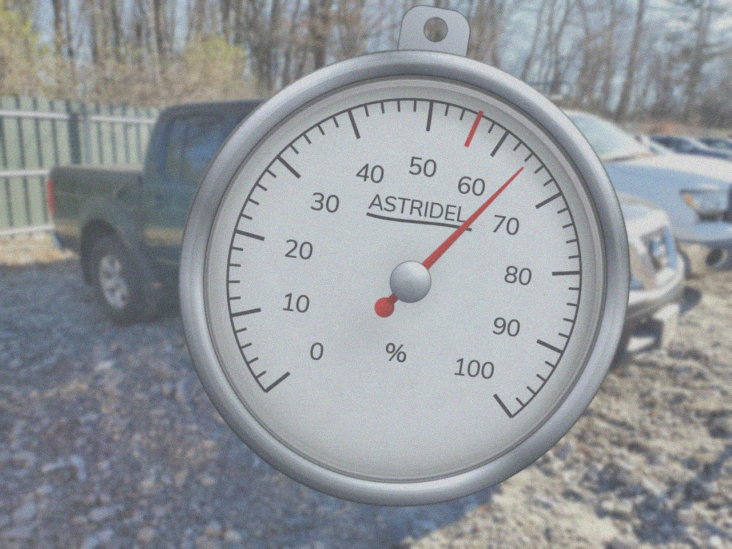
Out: 64,%
